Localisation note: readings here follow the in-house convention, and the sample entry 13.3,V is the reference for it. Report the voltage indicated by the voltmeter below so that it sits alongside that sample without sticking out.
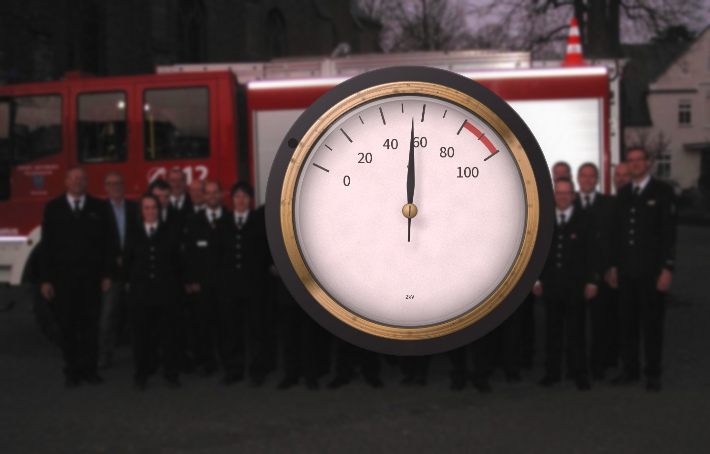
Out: 55,V
